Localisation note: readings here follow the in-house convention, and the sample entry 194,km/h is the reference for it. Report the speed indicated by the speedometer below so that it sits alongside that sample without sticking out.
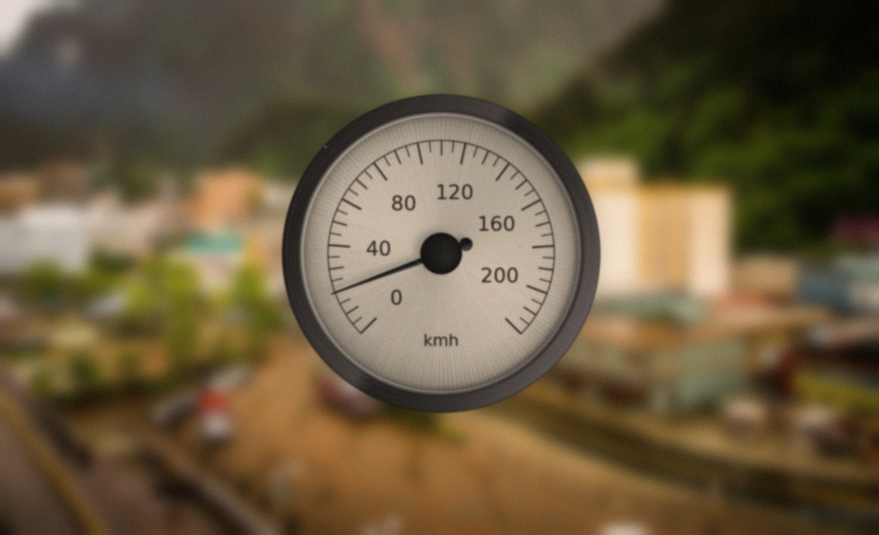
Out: 20,km/h
